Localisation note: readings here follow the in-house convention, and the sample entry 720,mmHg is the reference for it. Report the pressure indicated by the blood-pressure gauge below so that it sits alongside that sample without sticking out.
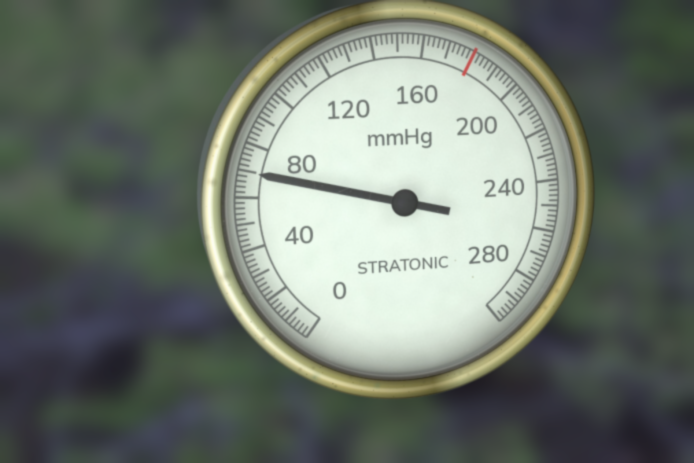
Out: 70,mmHg
